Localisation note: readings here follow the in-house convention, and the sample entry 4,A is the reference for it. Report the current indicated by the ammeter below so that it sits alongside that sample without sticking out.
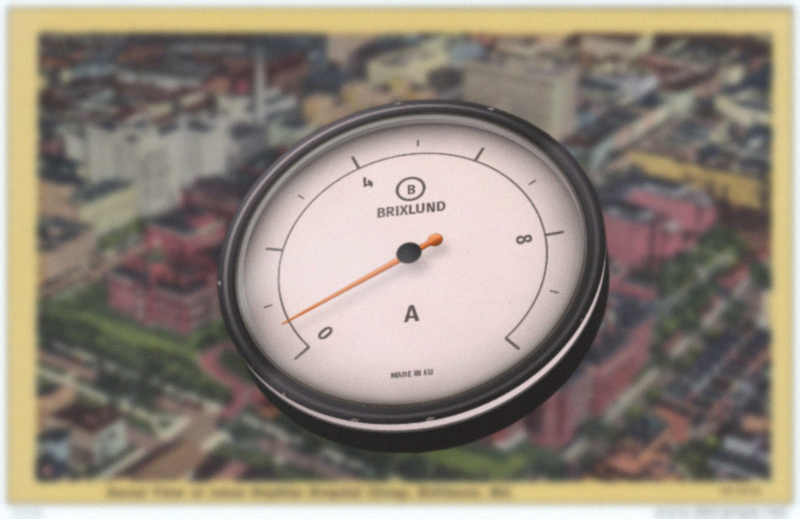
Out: 0.5,A
